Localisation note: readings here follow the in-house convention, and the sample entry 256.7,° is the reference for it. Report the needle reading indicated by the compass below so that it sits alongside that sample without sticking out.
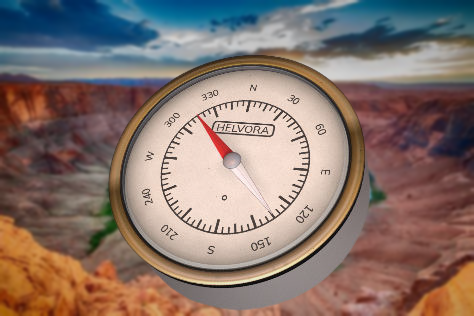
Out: 315,°
